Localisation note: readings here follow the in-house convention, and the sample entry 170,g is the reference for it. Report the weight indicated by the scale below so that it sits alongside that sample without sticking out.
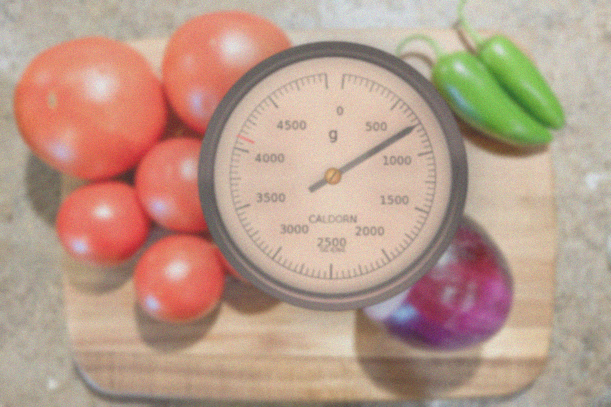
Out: 750,g
